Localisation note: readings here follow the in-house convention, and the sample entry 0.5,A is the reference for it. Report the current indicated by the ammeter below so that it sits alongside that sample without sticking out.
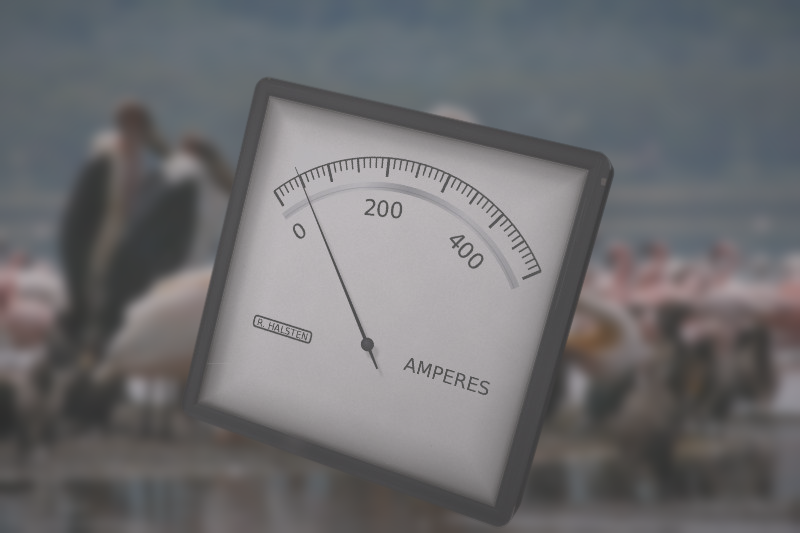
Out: 50,A
